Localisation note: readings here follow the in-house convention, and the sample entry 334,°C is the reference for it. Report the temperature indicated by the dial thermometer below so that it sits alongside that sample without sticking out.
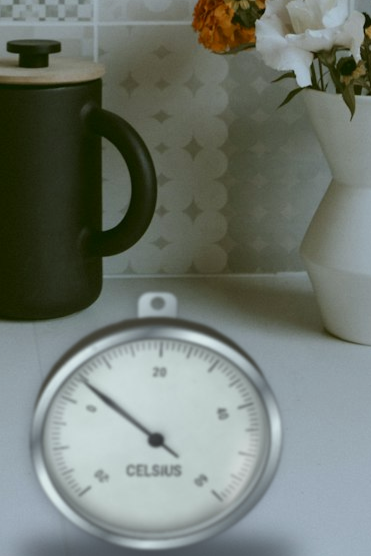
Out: 5,°C
